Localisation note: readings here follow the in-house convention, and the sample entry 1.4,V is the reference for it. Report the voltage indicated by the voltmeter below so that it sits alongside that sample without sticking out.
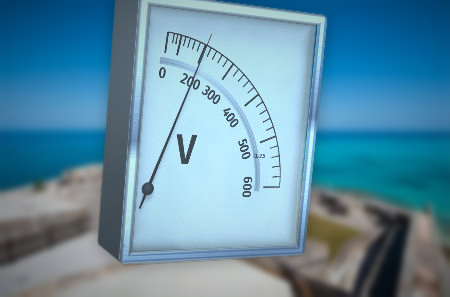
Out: 200,V
